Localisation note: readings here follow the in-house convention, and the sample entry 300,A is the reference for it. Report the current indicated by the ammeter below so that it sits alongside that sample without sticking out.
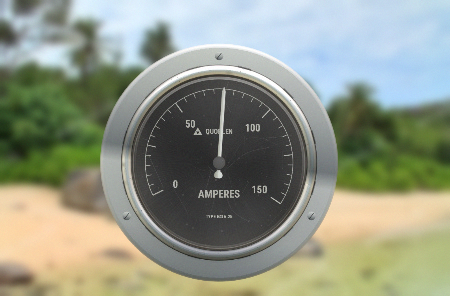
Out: 75,A
